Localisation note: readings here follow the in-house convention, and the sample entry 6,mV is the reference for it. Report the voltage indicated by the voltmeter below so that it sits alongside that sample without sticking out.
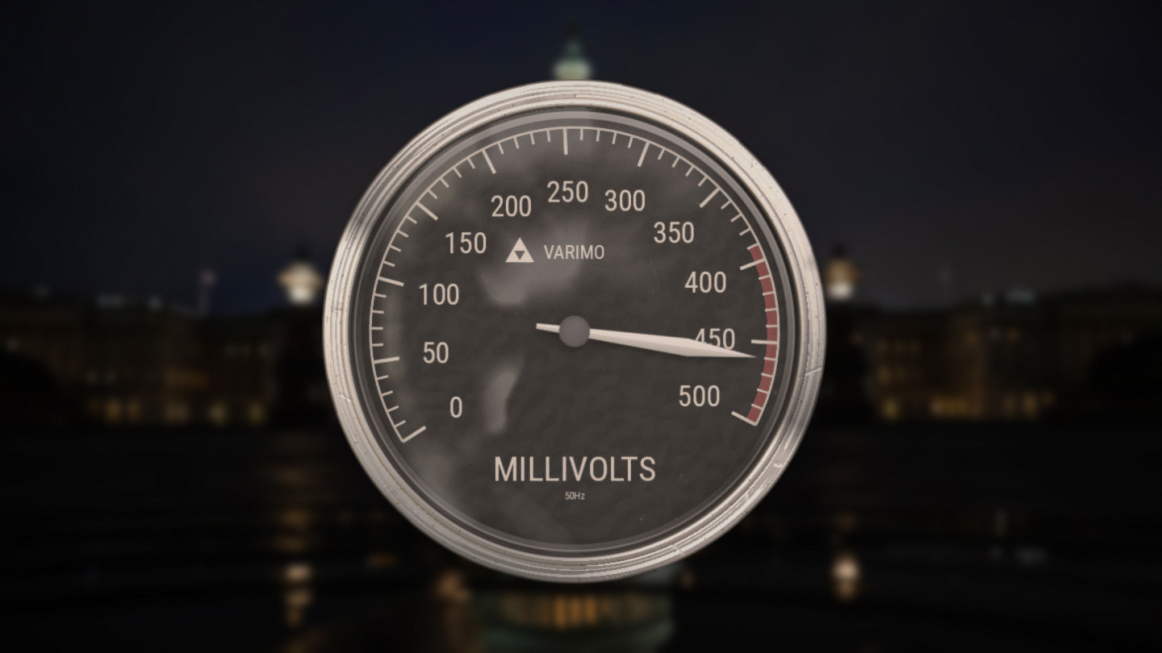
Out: 460,mV
